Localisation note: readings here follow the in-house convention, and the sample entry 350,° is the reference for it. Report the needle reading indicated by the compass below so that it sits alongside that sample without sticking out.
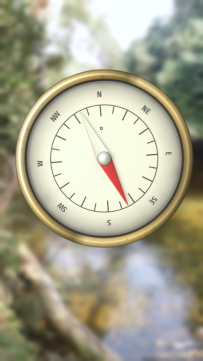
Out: 157.5,°
